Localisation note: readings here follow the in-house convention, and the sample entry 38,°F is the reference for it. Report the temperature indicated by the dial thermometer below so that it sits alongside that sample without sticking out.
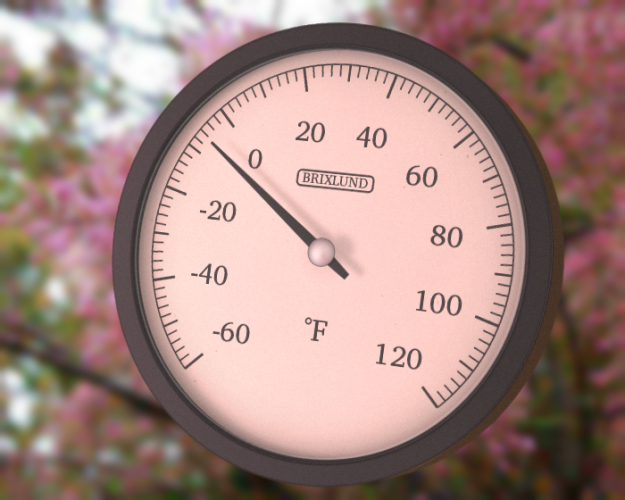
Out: -6,°F
